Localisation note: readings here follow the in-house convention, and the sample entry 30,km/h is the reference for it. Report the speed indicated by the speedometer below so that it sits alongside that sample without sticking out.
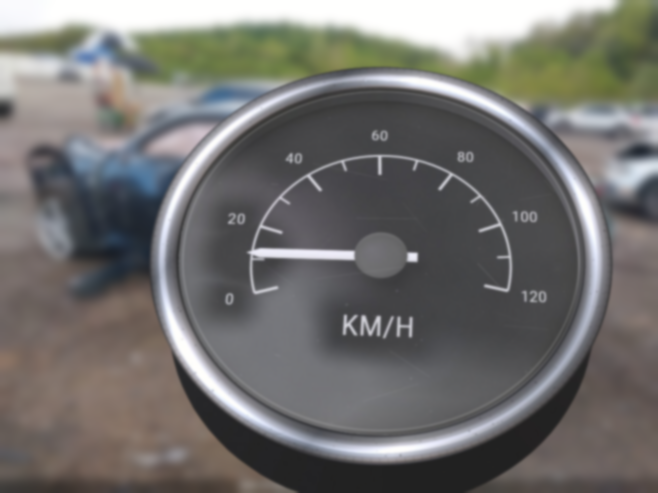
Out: 10,km/h
